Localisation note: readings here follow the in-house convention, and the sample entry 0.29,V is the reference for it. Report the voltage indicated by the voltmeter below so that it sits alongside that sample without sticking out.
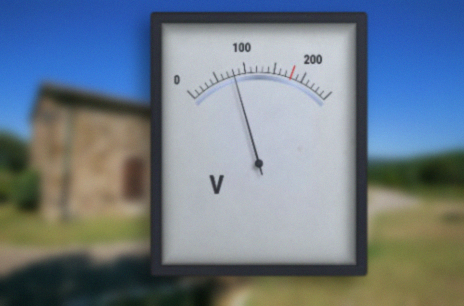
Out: 80,V
